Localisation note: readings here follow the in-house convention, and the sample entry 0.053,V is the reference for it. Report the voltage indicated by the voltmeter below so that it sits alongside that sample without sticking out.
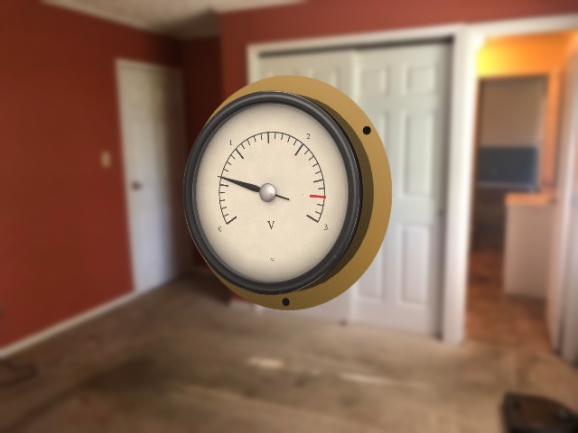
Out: 0.6,V
